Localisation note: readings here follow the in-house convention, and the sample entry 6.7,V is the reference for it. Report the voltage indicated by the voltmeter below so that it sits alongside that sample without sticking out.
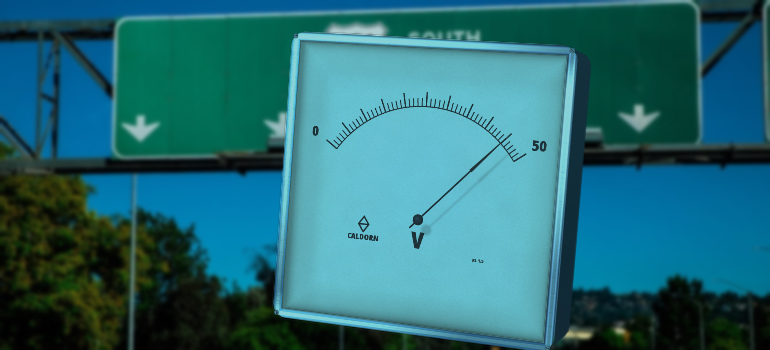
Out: 45,V
